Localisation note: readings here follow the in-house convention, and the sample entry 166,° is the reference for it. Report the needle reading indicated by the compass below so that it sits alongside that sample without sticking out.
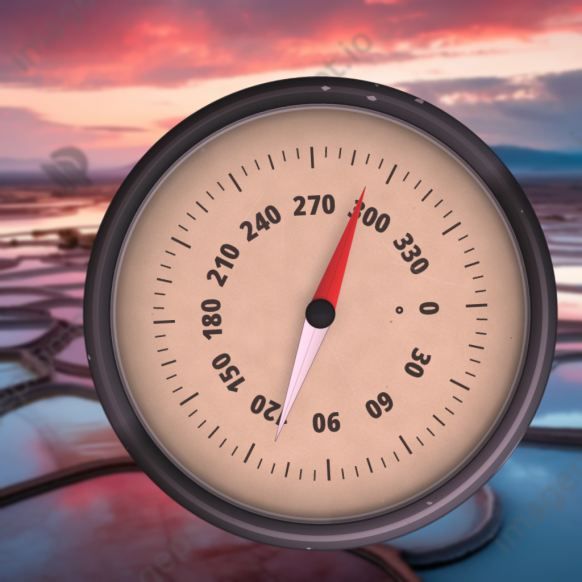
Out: 292.5,°
